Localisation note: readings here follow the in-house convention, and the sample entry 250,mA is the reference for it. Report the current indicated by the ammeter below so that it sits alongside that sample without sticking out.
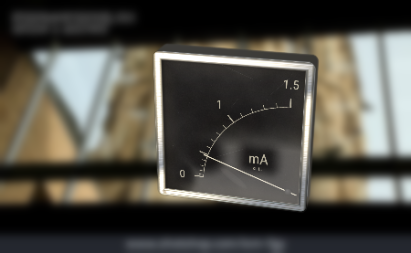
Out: 0.5,mA
